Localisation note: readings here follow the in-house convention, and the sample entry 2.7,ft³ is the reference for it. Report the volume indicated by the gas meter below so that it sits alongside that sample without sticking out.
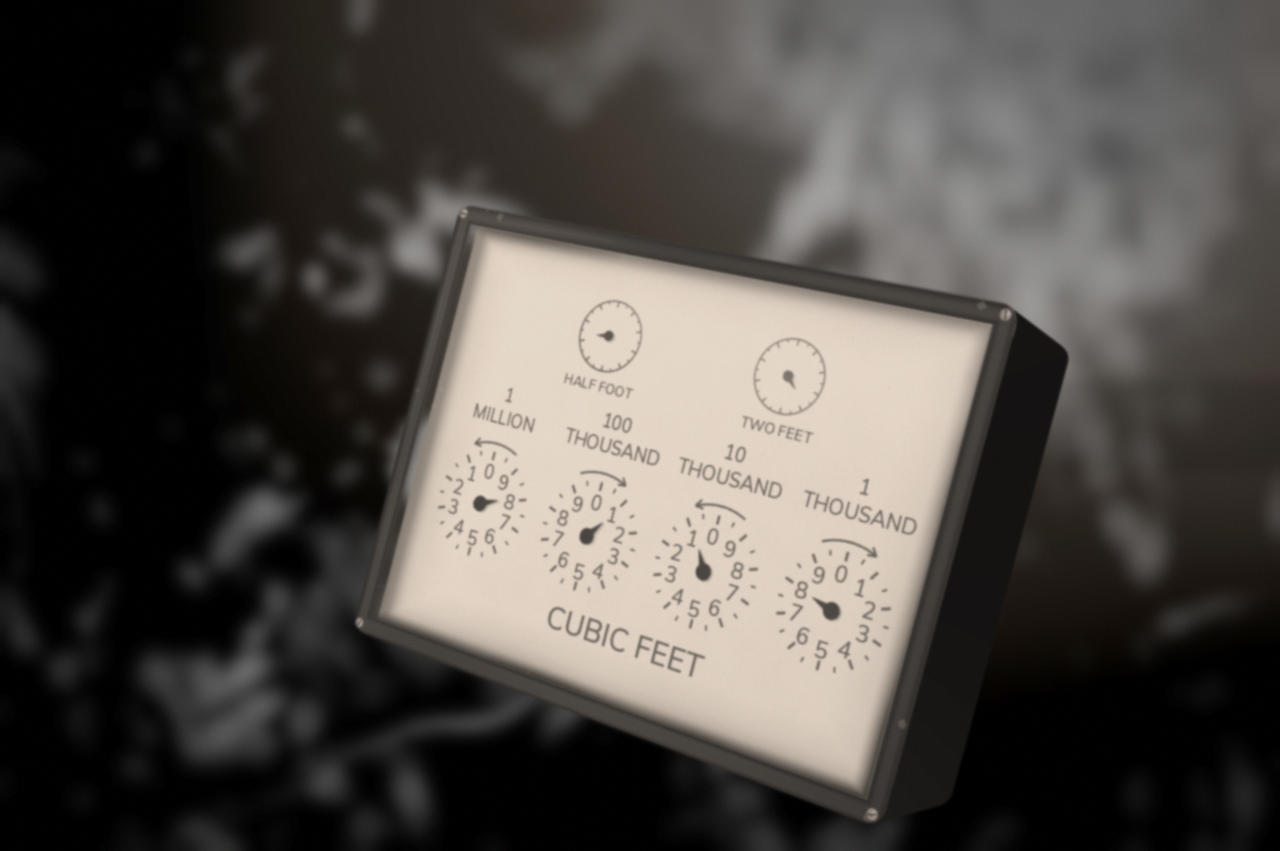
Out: 810800,ft³
